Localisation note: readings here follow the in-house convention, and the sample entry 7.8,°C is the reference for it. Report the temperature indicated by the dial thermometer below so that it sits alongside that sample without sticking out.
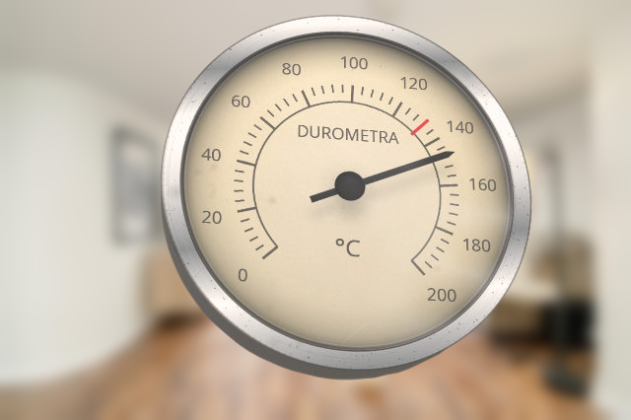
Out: 148,°C
